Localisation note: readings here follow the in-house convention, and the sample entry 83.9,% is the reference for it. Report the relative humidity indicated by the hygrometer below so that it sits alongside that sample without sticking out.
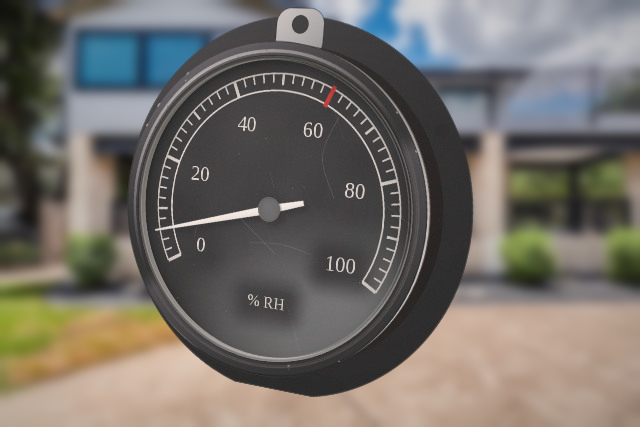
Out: 6,%
